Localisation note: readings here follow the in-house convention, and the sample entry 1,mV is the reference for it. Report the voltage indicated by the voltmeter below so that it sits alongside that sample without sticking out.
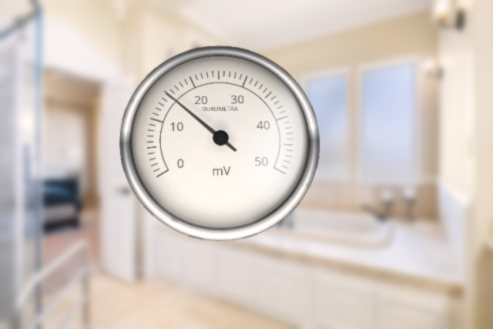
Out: 15,mV
